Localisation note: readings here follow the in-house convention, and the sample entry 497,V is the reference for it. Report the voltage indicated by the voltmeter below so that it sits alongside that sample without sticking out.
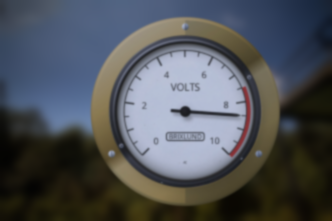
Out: 8.5,V
